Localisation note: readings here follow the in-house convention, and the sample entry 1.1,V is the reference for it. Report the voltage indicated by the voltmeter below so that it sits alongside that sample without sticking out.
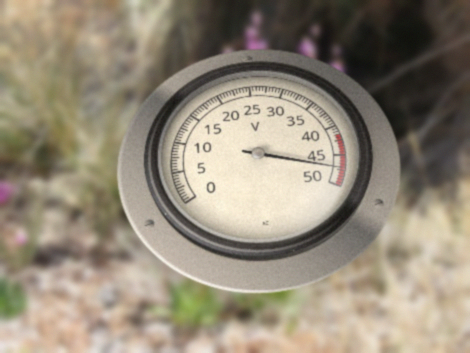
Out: 47.5,V
